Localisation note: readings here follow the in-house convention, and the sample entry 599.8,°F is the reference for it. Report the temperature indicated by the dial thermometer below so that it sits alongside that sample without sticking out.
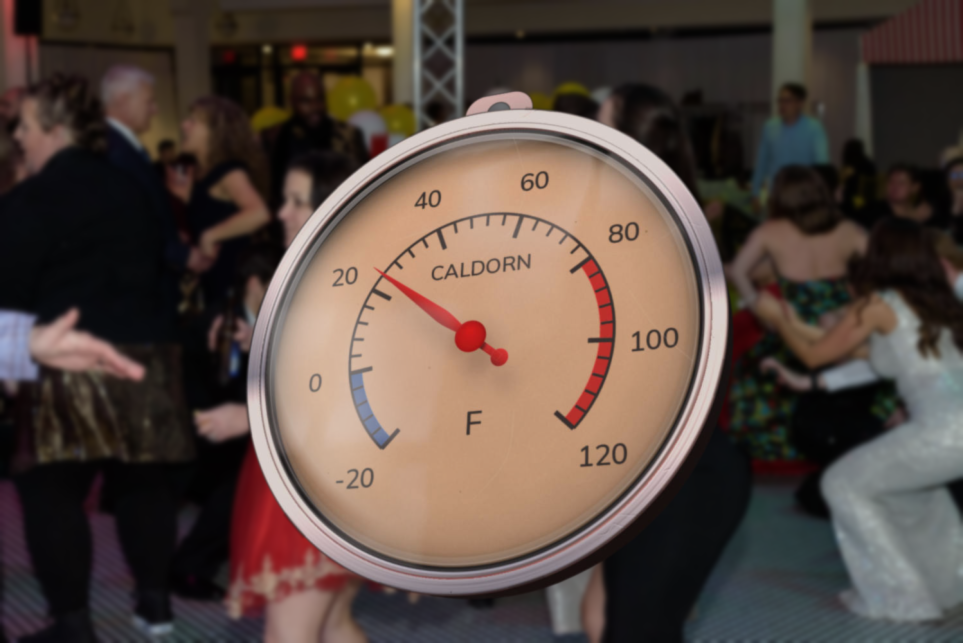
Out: 24,°F
